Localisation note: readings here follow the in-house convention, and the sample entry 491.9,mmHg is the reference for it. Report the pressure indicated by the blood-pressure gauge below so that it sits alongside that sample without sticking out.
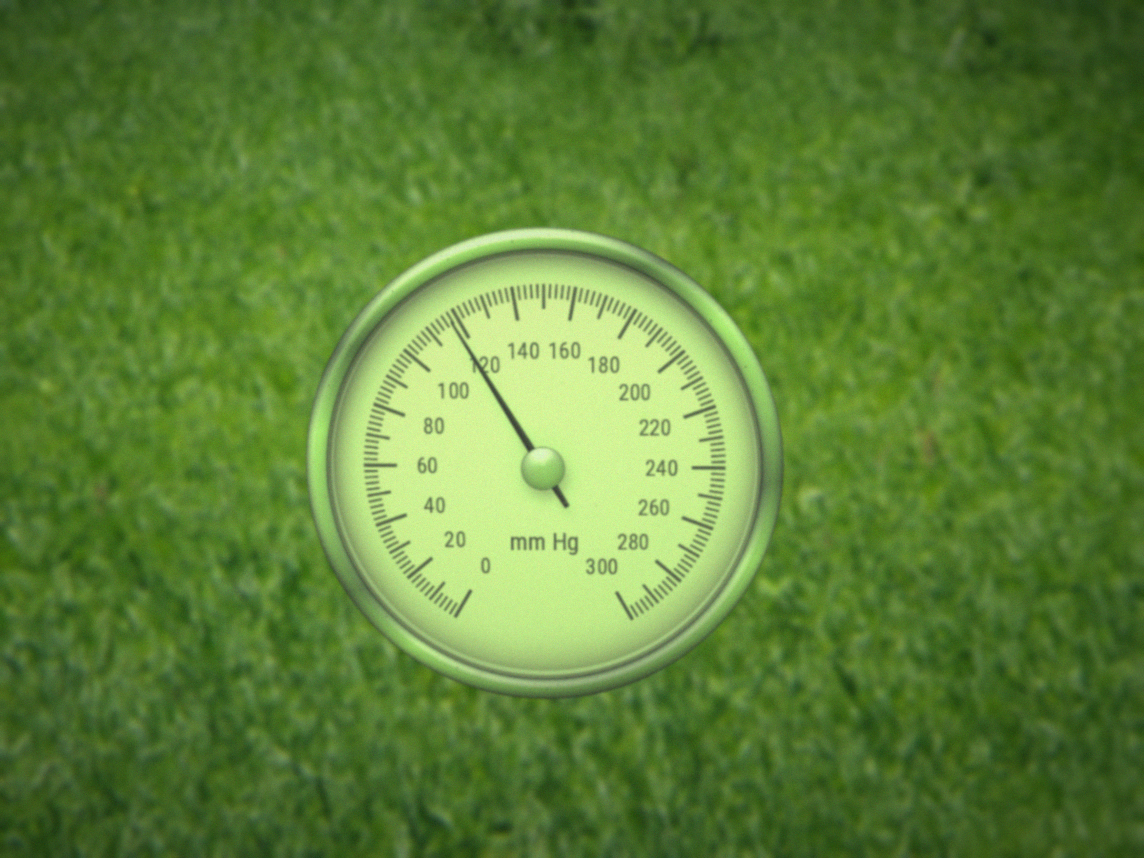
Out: 118,mmHg
